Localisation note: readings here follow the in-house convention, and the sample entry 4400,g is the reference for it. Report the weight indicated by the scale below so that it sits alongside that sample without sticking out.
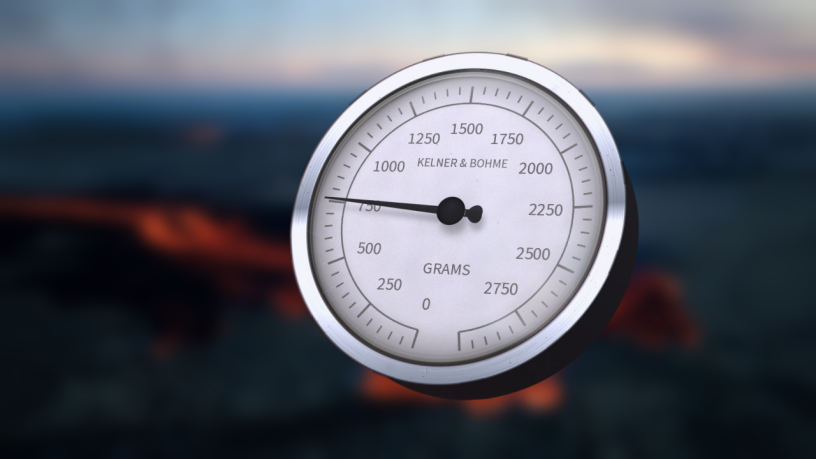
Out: 750,g
